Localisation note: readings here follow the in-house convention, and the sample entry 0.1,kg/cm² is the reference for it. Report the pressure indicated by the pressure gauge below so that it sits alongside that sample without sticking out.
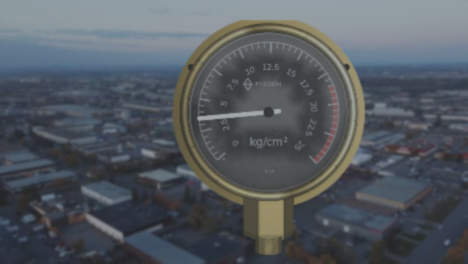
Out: 3.5,kg/cm²
